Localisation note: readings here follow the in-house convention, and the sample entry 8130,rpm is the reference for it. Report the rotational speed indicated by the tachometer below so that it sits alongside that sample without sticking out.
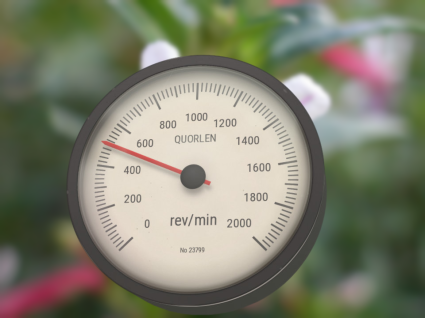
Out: 500,rpm
